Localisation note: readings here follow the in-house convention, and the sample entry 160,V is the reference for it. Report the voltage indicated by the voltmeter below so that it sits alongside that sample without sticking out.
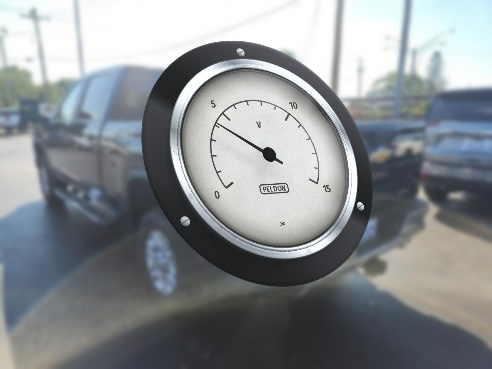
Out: 4,V
